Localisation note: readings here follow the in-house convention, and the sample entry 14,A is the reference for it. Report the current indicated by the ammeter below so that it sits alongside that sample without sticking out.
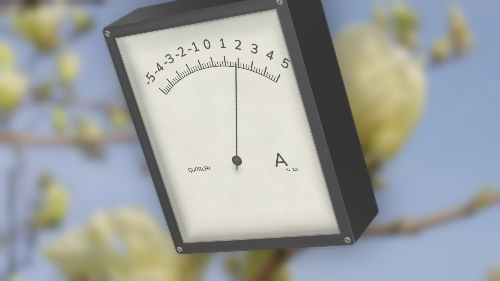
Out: 2,A
